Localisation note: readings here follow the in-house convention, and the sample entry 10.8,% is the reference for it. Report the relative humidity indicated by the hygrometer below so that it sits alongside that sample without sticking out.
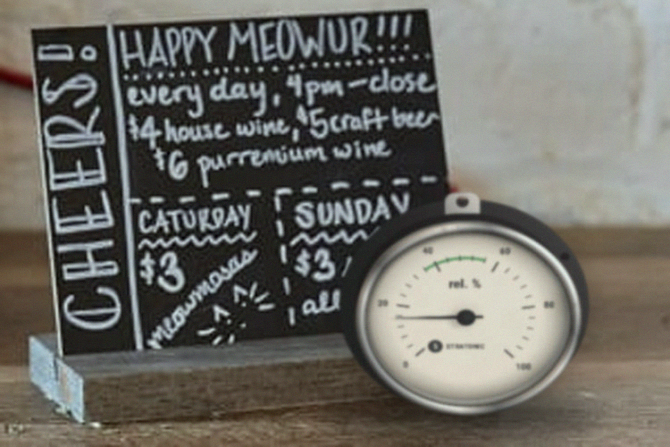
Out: 16,%
